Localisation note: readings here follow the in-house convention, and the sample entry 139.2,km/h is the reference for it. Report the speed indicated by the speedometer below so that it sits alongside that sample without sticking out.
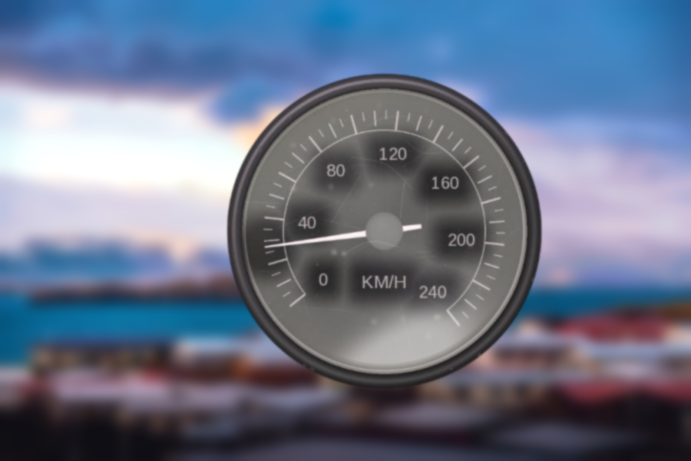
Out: 27.5,km/h
